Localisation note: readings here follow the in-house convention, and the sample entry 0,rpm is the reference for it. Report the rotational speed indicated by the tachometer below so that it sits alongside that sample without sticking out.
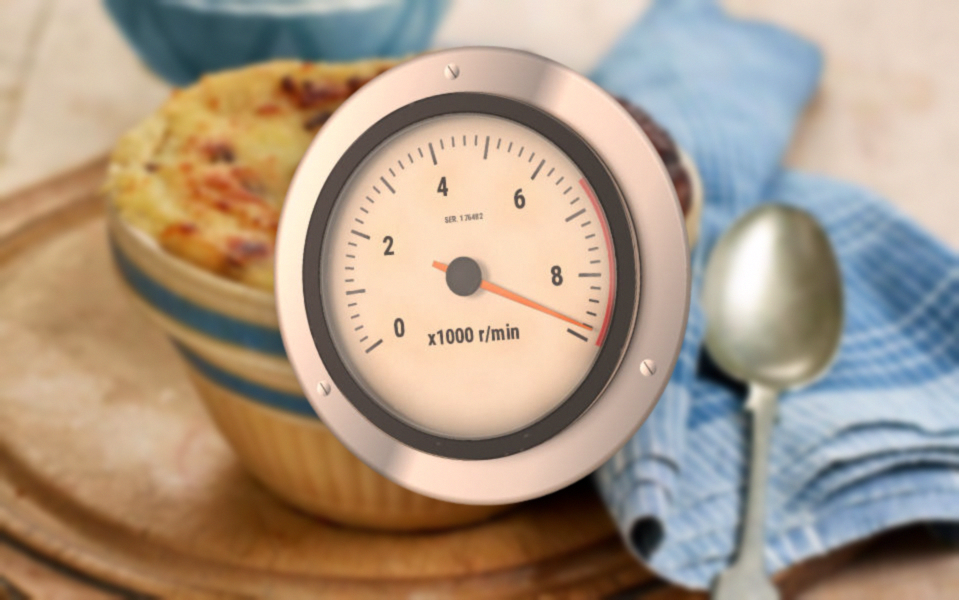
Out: 8800,rpm
